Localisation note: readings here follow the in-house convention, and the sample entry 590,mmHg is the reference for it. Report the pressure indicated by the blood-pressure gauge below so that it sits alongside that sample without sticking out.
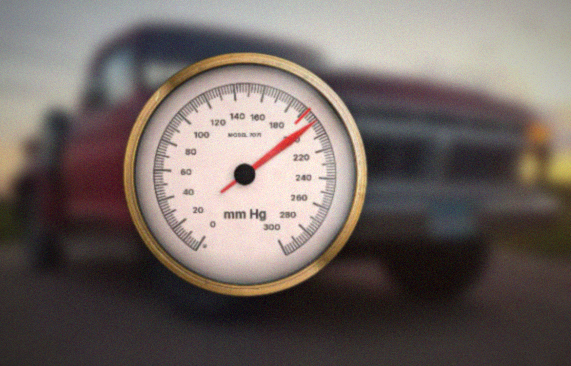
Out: 200,mmHg
